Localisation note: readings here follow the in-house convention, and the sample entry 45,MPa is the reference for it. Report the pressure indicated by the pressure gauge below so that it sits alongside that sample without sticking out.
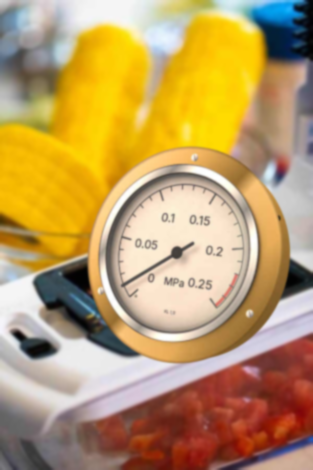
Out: 0.01,MPa
